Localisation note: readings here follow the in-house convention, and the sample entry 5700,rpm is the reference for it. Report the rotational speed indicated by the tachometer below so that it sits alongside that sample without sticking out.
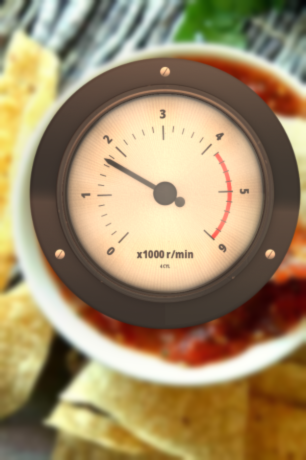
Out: 1700,rpm
